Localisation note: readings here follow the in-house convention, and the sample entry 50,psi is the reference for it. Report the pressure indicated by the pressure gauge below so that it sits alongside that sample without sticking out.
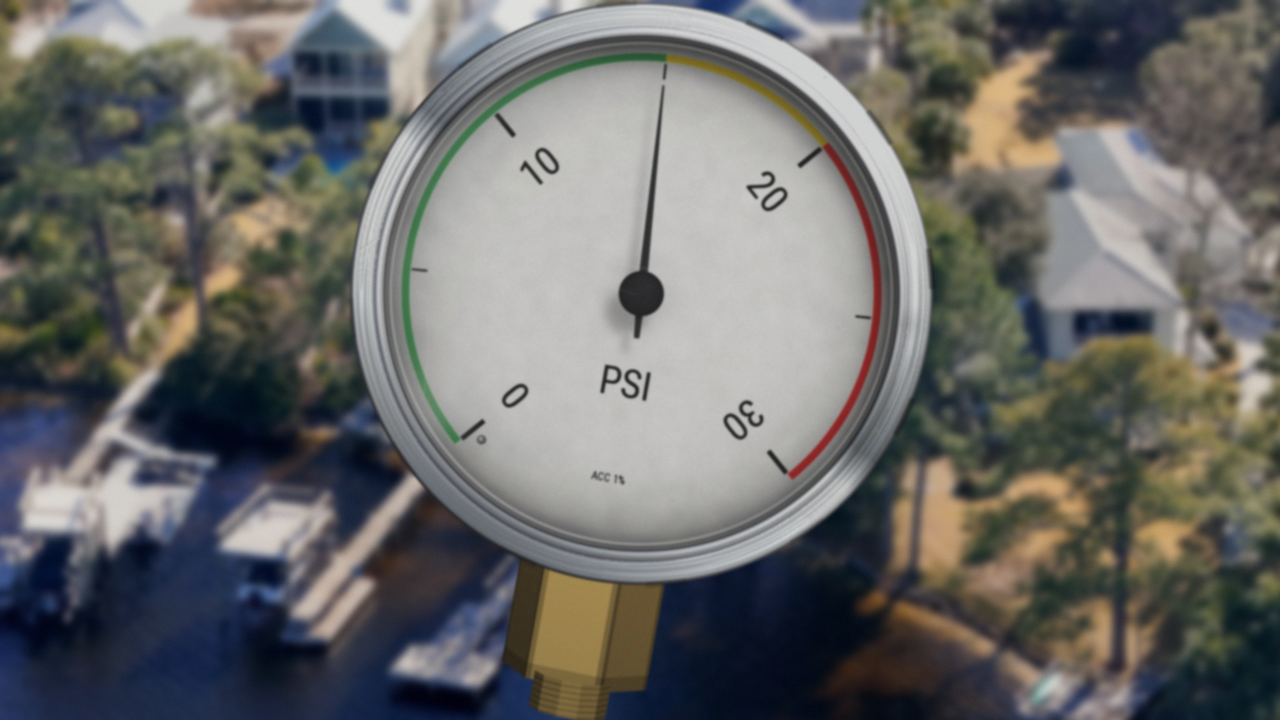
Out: 15,psi
